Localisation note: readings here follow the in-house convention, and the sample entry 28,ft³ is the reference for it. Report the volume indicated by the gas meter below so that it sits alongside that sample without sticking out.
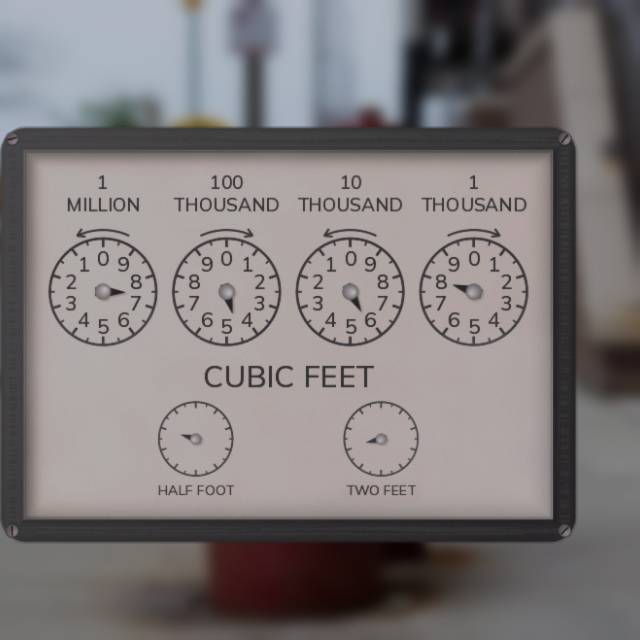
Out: 745800,ft³
